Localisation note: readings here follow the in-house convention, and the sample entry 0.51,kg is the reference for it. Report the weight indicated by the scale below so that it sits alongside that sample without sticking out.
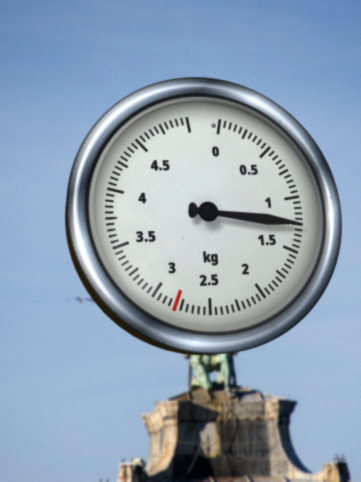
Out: 1.25,kg
